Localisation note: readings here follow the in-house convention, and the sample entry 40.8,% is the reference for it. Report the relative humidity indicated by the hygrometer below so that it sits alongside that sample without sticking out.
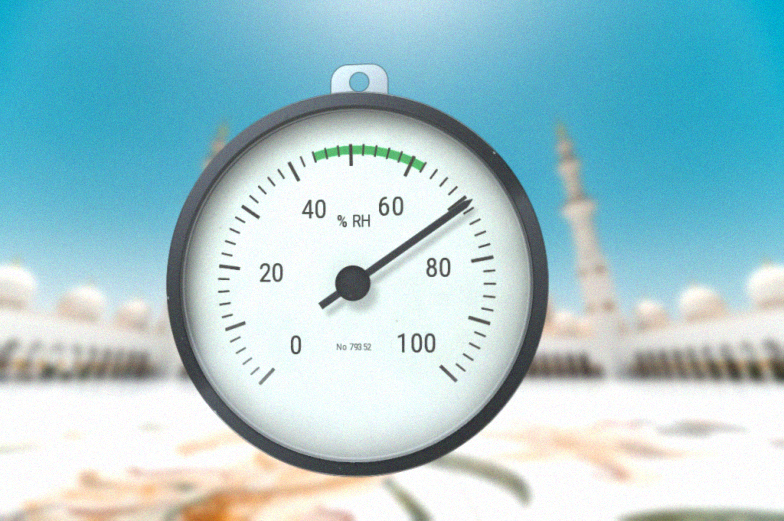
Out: 71,%
